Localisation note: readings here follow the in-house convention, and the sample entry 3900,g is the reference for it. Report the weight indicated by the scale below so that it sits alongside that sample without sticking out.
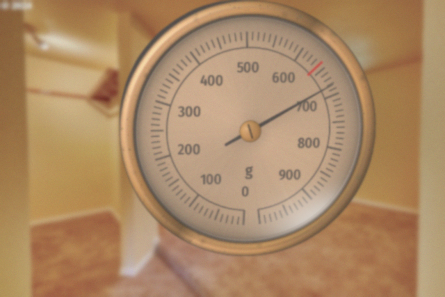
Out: 680,g
